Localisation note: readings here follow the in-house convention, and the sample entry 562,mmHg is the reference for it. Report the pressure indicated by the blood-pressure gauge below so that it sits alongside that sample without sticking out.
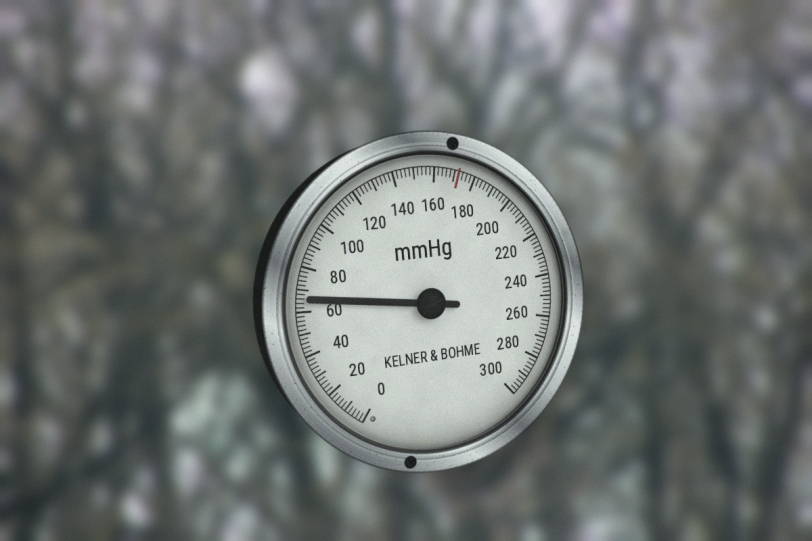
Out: 66,mmHg
